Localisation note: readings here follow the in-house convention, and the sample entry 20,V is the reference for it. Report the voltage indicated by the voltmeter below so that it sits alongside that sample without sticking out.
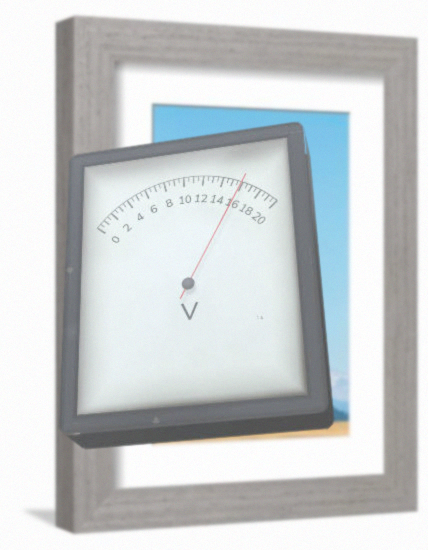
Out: 16,V
